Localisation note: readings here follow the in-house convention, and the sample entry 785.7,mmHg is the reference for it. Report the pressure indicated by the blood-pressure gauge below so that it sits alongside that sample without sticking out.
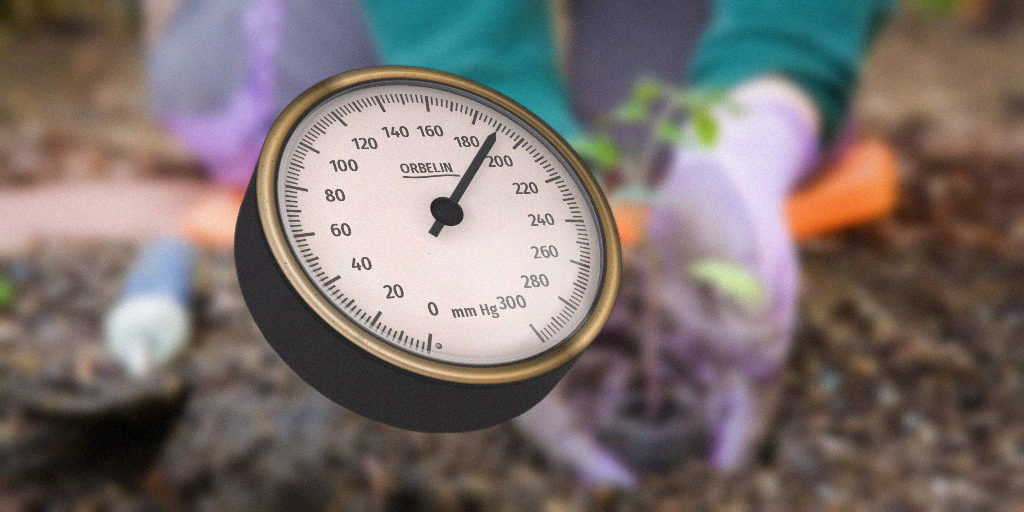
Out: 190,mmHg
